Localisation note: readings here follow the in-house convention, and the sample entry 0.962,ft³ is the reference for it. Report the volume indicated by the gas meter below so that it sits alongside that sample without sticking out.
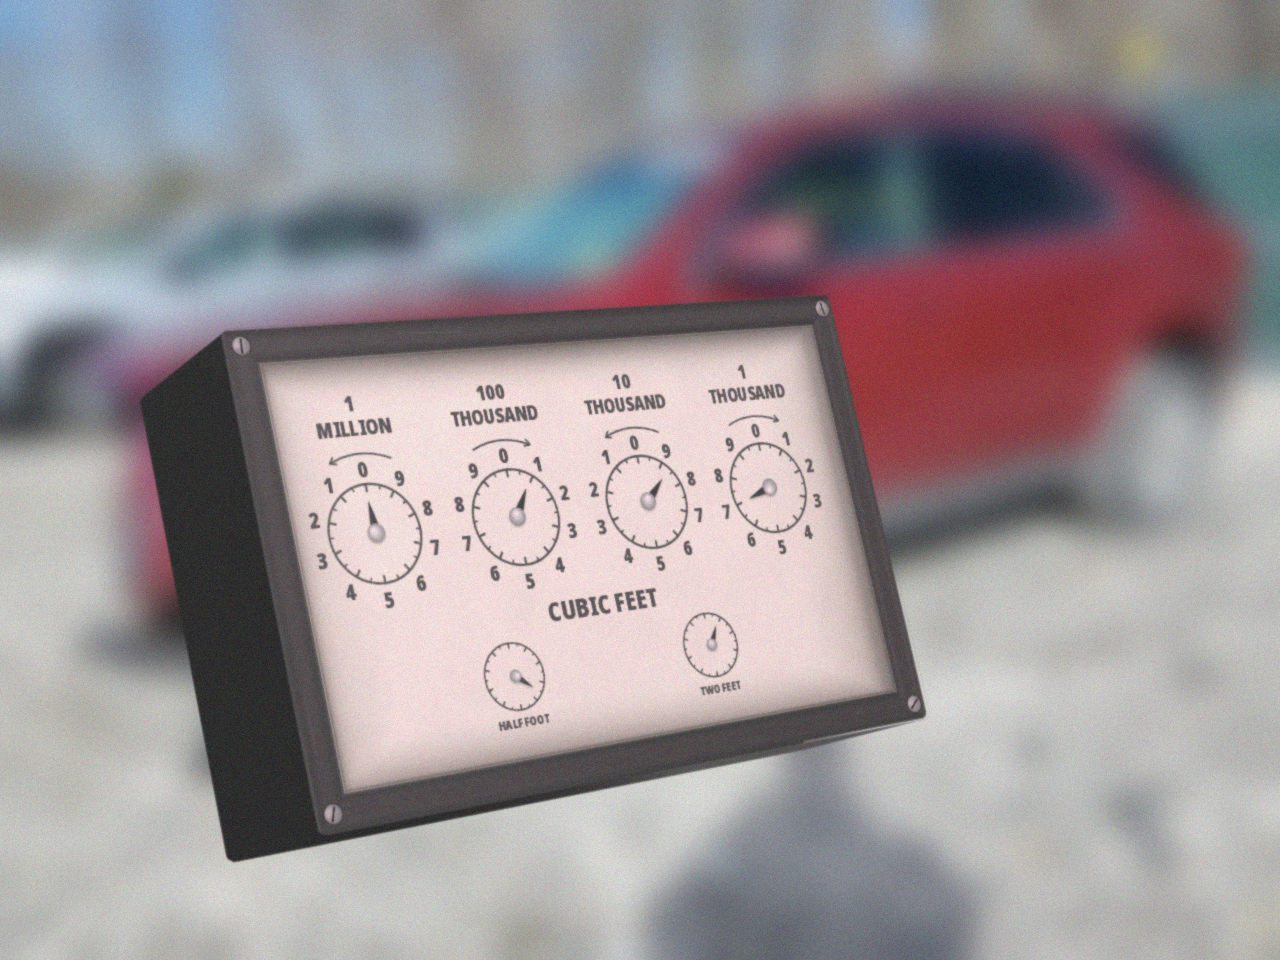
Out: 8700,ft³
